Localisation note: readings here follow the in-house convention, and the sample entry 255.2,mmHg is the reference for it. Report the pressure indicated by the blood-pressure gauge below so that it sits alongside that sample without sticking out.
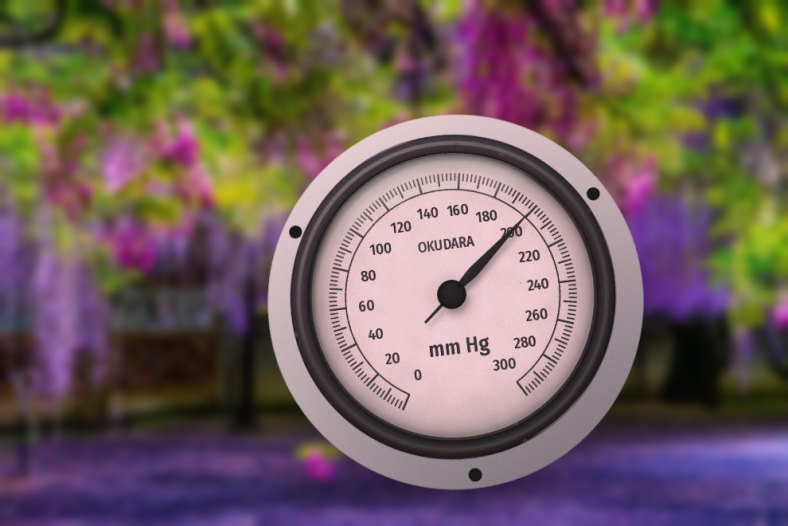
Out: 200,mmHg
